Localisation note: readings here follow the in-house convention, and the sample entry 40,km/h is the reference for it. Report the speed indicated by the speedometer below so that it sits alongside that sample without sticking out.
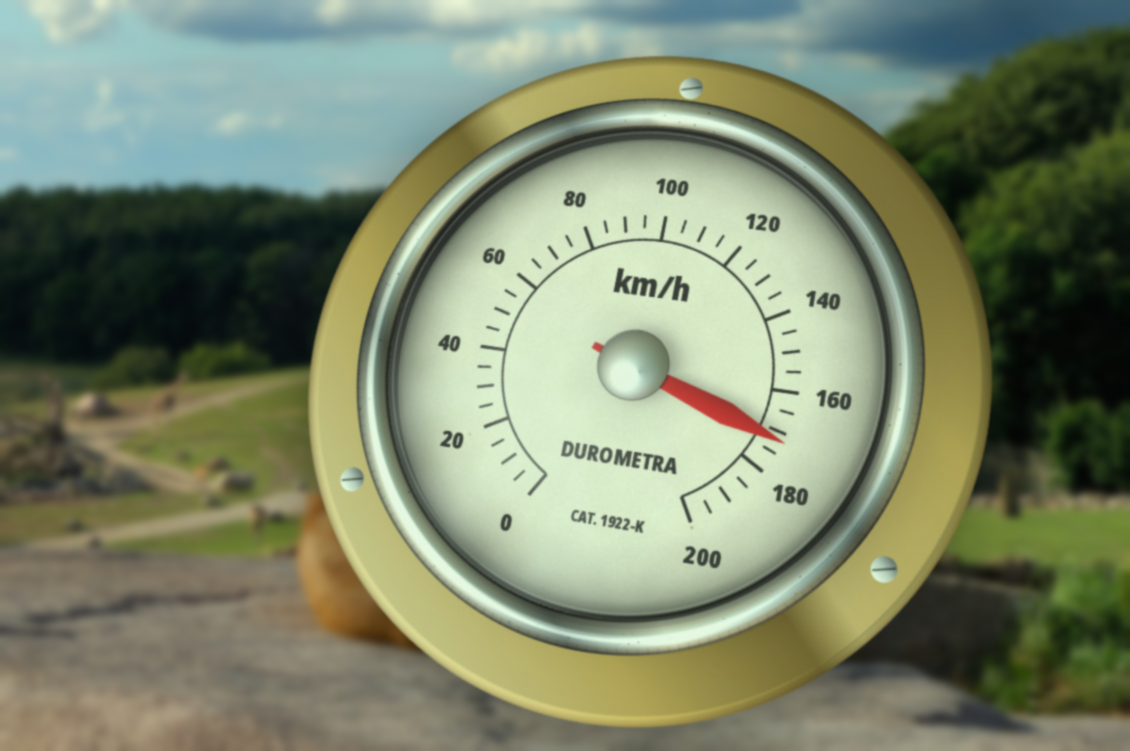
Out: 172.5,km/h
